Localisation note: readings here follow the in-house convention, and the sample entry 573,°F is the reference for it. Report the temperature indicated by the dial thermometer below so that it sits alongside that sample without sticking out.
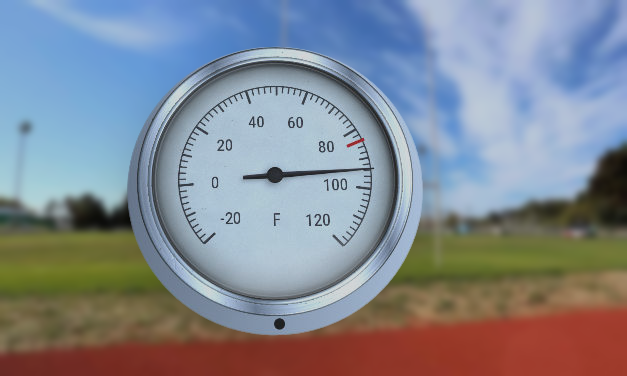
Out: 94,°F
